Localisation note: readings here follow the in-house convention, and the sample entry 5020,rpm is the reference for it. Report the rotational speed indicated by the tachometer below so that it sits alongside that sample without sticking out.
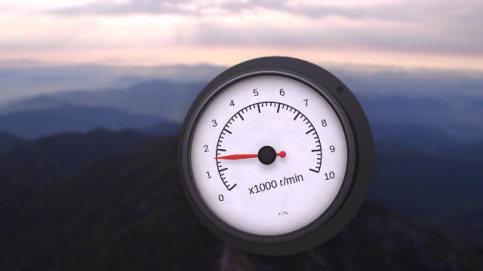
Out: 1600,rpm
